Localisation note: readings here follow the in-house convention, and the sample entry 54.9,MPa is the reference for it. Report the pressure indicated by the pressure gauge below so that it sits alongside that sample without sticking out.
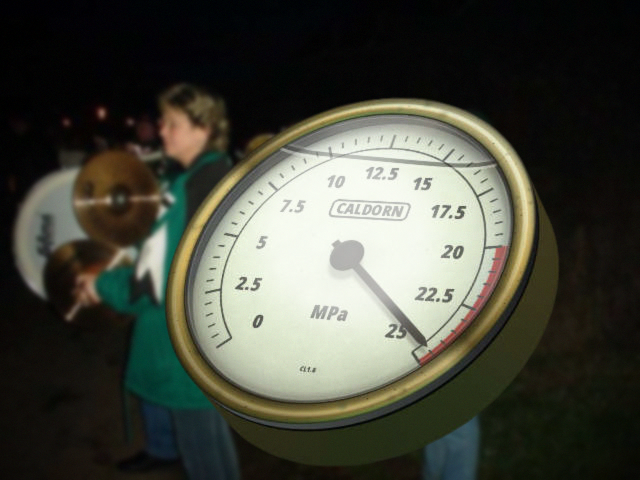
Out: 24.5,MPa
